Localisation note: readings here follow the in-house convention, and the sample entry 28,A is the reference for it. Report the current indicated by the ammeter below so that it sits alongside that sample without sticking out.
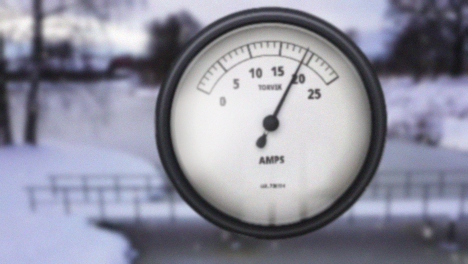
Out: 19,A
